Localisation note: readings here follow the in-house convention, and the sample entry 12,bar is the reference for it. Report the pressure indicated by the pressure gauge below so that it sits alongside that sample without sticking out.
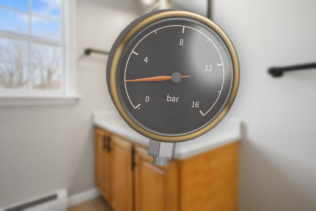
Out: 2,bar
